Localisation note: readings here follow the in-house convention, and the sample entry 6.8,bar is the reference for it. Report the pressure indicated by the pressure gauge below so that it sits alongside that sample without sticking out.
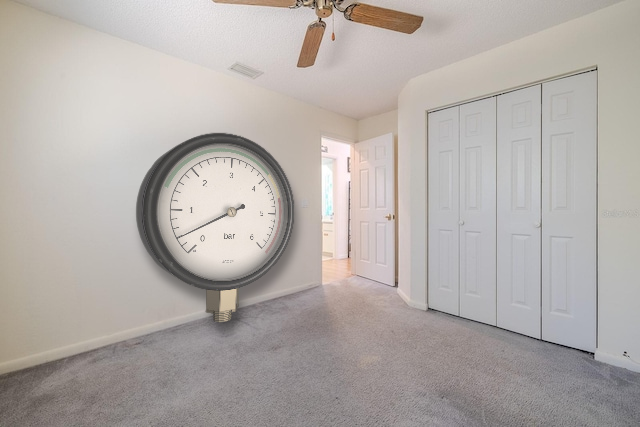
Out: 0.4,bar
